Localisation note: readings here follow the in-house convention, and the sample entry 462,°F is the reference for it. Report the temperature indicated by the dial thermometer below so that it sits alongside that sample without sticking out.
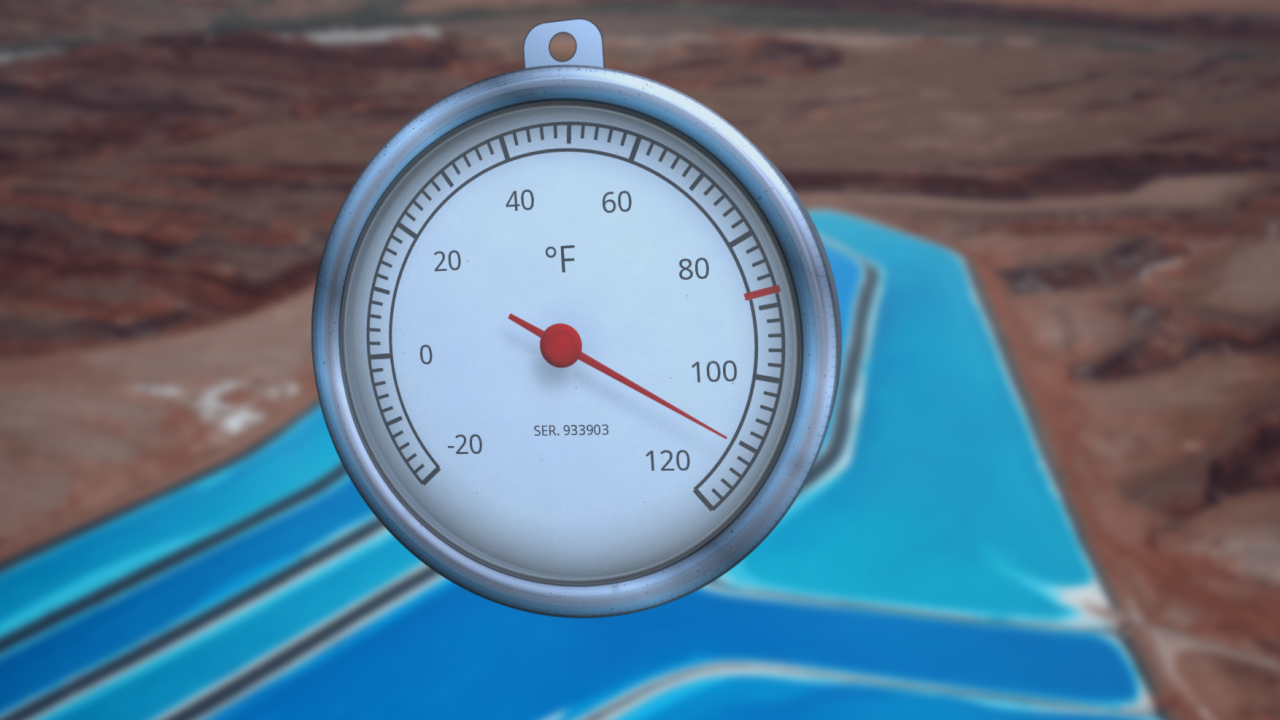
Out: 110,°F
